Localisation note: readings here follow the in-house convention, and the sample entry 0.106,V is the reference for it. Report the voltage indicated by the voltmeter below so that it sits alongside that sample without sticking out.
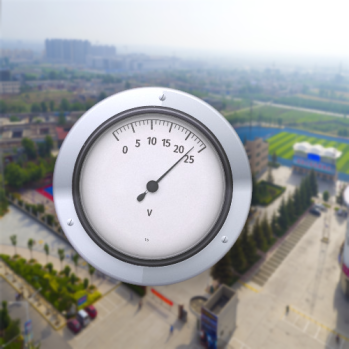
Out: 23,V
